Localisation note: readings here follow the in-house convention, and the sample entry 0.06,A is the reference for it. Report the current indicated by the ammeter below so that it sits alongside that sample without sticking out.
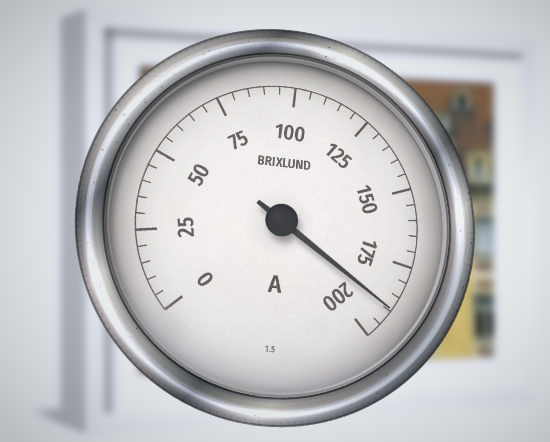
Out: 190,A
